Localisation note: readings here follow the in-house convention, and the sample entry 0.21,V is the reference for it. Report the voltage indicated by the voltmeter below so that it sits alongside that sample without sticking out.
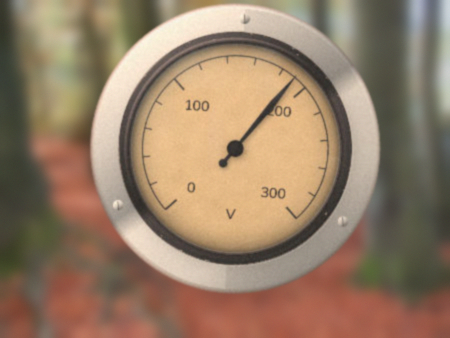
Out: 190,V
